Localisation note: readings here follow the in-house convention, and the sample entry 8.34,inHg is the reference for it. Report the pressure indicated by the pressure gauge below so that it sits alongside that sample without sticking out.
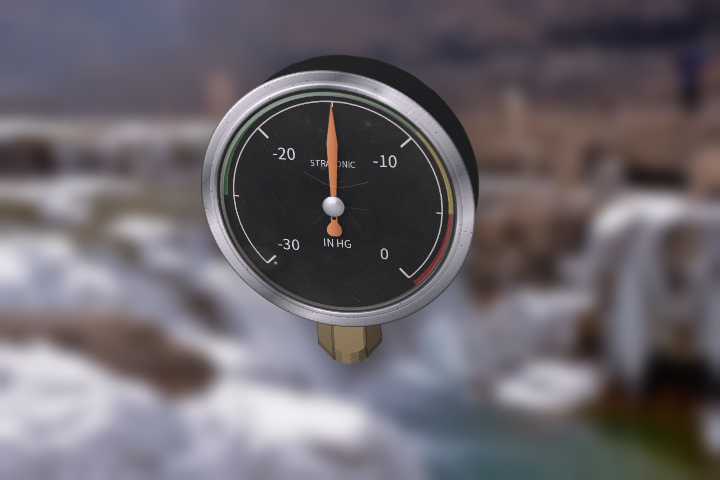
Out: -15,inHg
